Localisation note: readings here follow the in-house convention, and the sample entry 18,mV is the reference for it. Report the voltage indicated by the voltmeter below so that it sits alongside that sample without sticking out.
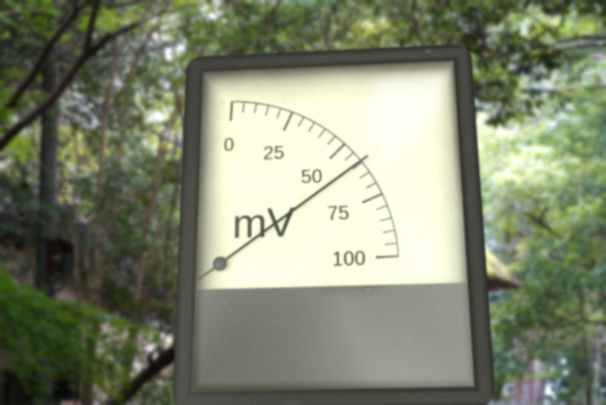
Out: 60,mV
